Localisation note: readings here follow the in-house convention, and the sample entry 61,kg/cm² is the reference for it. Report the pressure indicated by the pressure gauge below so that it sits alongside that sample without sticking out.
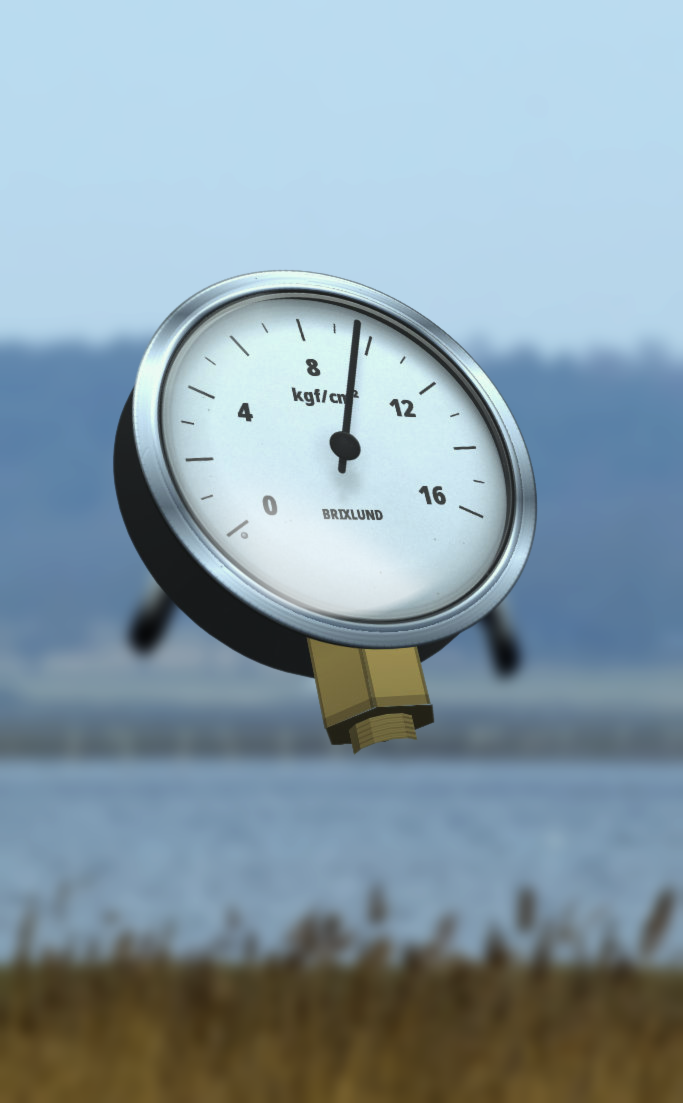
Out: 9.5,kg/cm²
